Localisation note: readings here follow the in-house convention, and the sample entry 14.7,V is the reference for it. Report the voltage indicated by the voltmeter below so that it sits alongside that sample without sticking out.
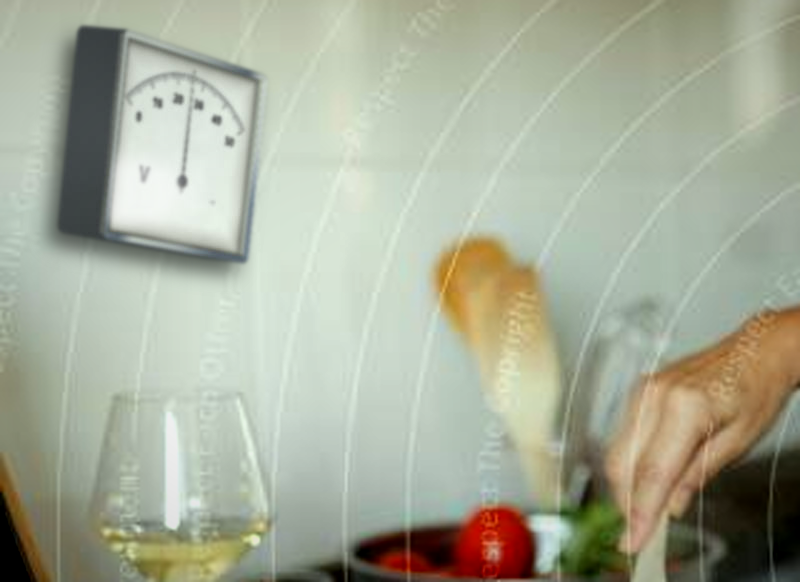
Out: 25,V
